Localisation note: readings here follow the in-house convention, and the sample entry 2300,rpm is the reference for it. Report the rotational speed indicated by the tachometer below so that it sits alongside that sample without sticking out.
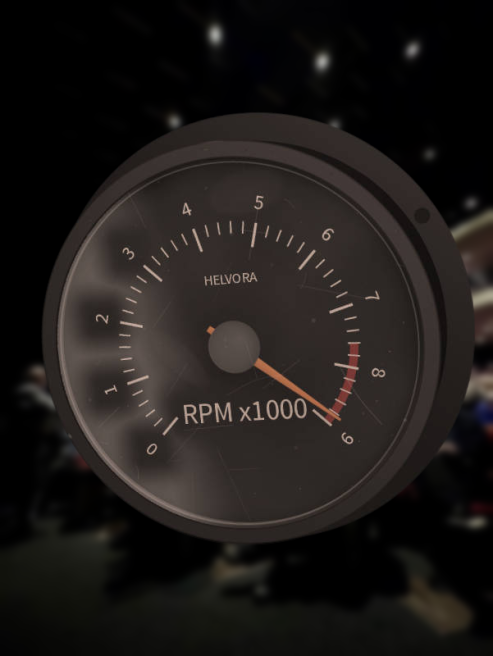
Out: 8800,rpm
